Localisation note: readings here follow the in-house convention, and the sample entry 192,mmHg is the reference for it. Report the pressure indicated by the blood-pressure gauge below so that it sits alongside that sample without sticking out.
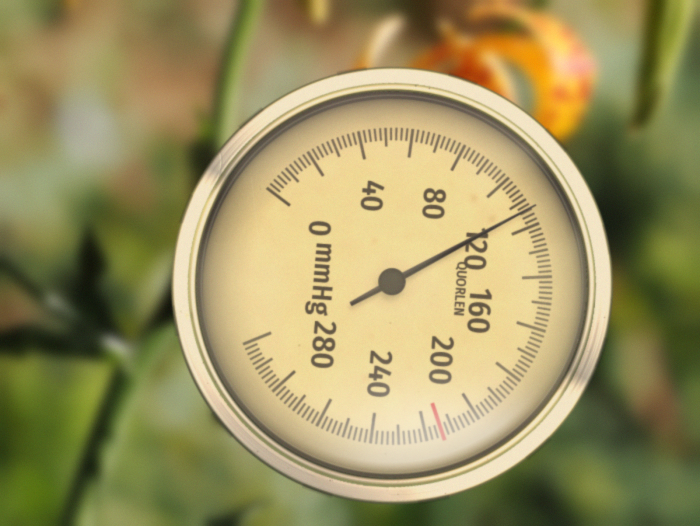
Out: 114,mmHg
